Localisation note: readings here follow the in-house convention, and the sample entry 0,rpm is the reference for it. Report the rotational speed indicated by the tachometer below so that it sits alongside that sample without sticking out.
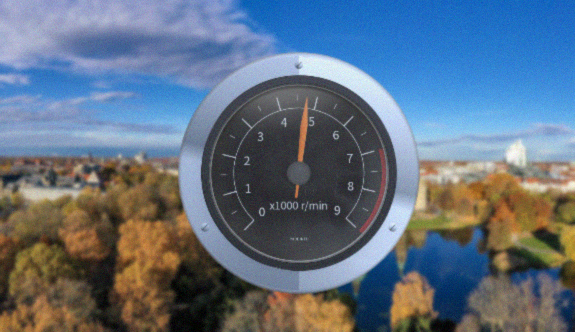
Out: 4750,rpm
